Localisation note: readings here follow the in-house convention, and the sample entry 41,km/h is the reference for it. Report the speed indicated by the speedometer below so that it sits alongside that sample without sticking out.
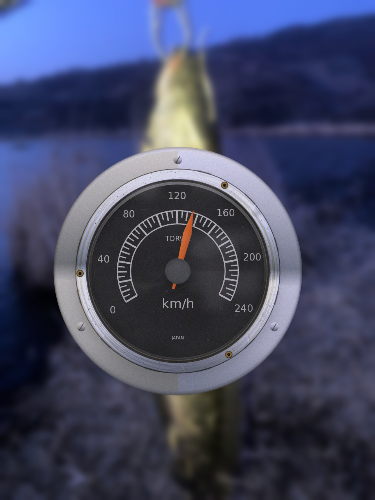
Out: 135,km/h
